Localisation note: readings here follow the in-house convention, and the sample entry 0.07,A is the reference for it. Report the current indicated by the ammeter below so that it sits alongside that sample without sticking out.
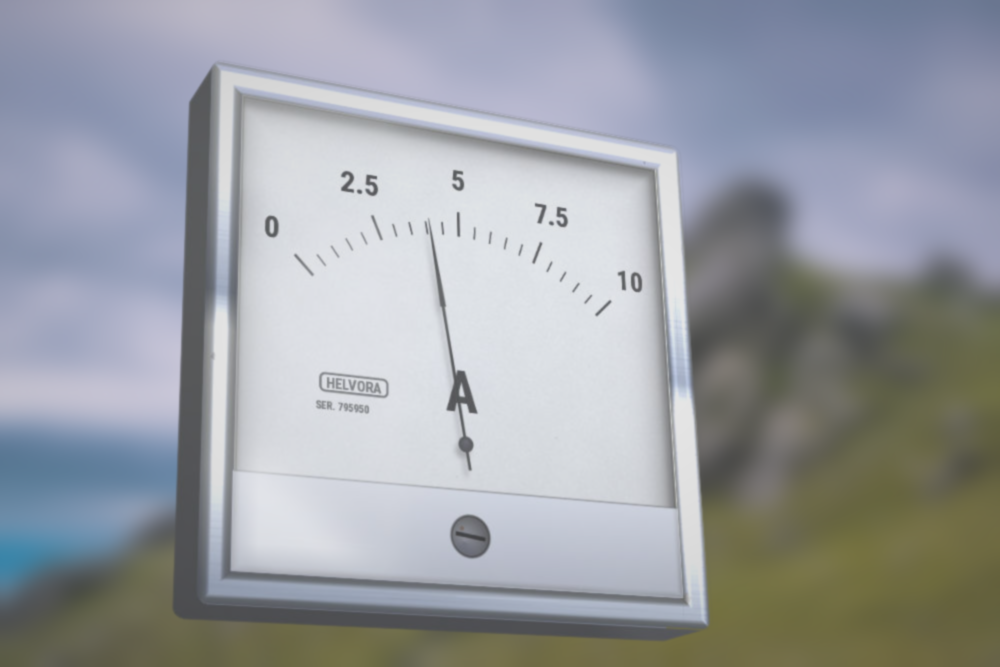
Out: 4,A
